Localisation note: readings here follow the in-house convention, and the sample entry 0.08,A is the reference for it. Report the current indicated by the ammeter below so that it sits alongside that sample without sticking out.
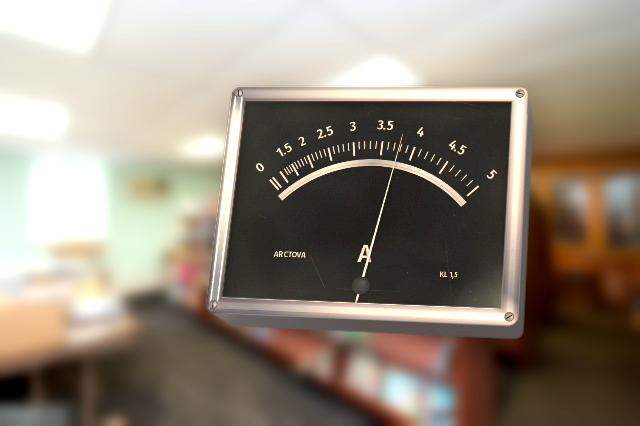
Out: 3.8,A
